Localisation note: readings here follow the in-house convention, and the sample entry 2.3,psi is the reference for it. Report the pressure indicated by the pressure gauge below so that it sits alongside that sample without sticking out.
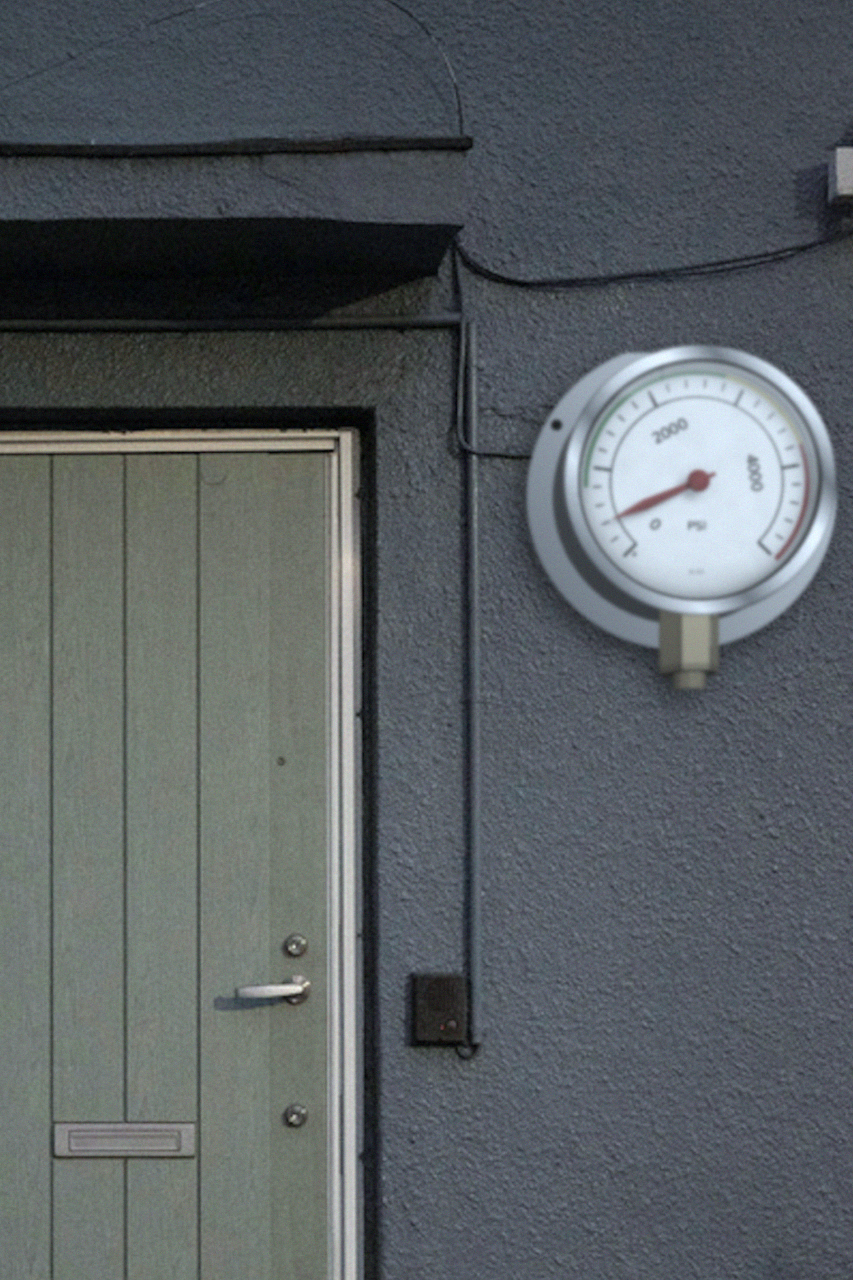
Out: 400,psi
